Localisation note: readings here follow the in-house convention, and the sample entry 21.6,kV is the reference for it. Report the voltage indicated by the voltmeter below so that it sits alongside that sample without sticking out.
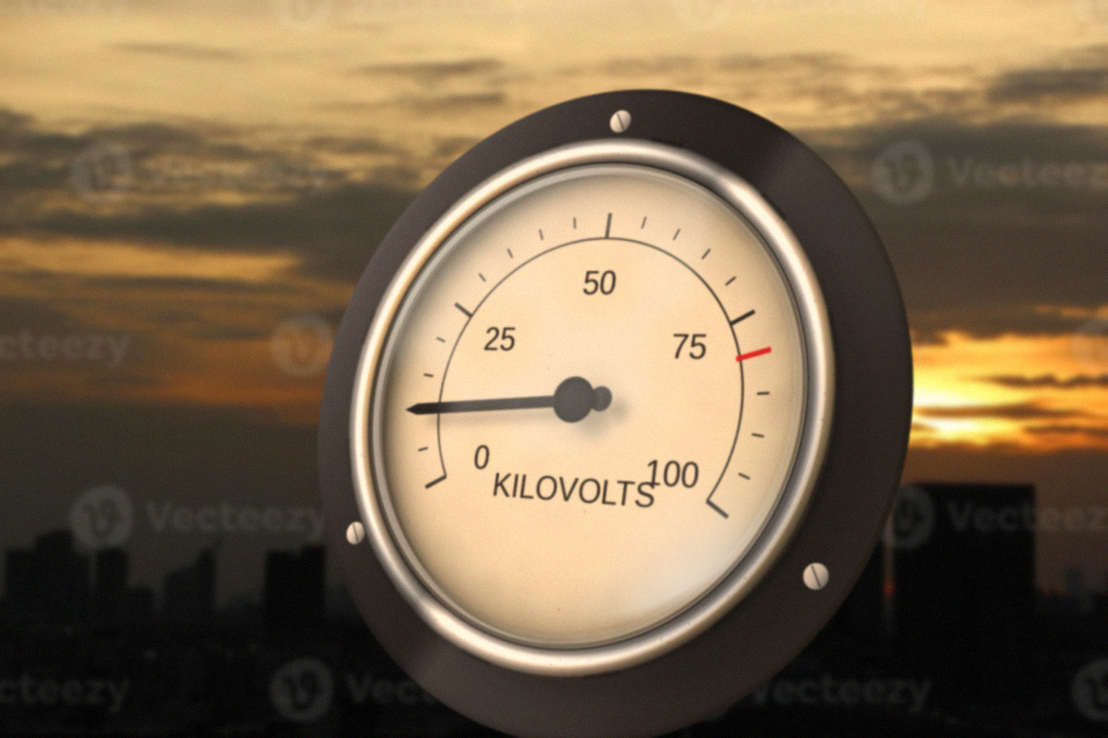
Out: 10,kV
